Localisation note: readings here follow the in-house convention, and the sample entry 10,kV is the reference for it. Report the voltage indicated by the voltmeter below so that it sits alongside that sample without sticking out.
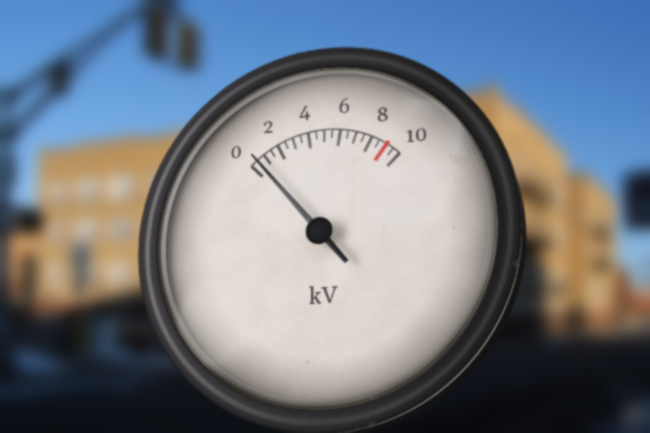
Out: 0.5,kV
